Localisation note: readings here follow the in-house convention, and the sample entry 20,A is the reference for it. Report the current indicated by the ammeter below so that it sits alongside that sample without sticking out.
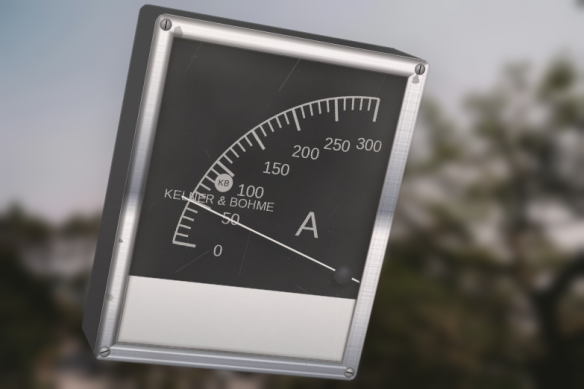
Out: 50,A
